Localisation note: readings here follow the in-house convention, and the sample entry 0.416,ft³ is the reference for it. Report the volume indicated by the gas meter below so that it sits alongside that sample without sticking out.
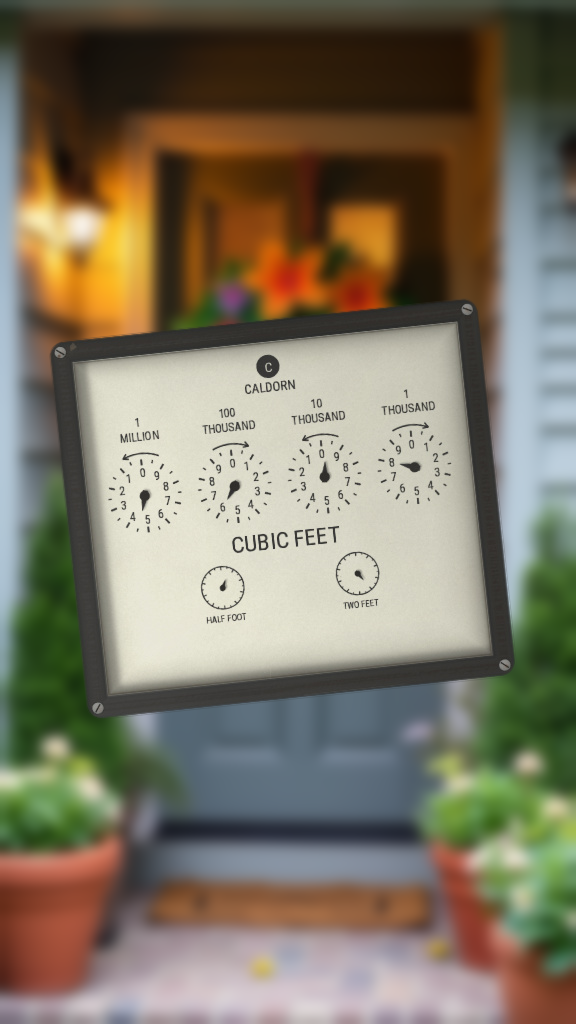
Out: 459800,ft³
